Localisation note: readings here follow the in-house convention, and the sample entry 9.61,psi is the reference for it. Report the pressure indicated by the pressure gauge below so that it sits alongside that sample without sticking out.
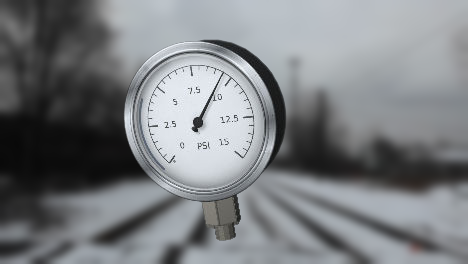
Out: 9.5,psi
